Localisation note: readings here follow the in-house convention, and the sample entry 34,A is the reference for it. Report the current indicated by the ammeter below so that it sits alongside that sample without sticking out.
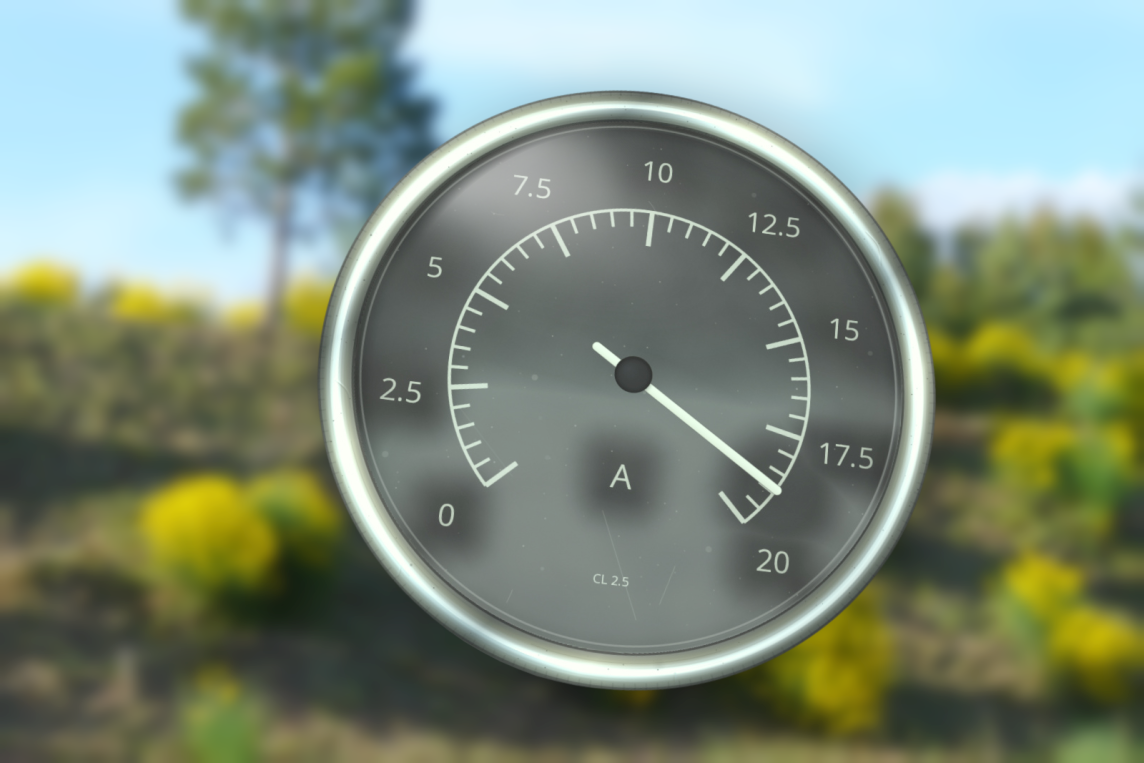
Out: 19,A
